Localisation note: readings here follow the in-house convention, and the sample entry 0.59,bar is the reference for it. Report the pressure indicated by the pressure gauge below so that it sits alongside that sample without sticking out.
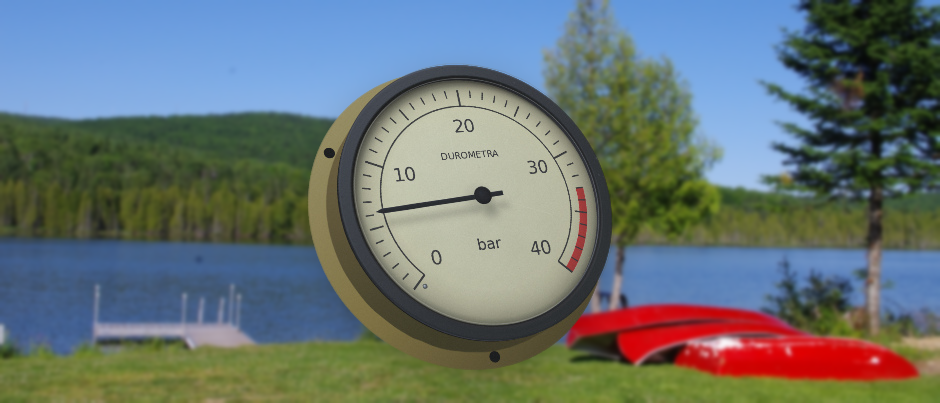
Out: 6,bar
